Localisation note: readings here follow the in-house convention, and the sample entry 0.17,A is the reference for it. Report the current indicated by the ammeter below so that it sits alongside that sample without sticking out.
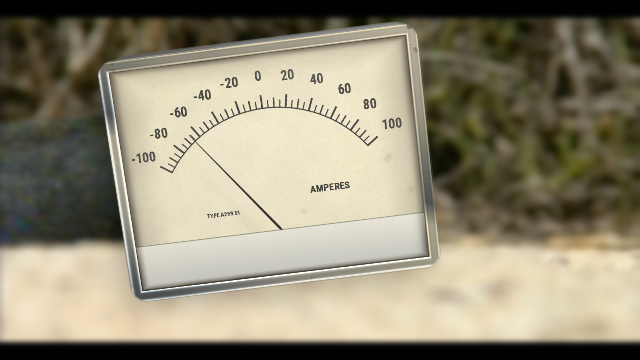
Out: -65,A
